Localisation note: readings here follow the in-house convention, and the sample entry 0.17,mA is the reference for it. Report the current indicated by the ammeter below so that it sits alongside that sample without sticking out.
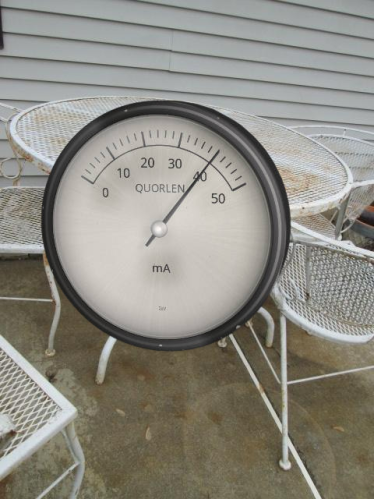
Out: 40,mA
